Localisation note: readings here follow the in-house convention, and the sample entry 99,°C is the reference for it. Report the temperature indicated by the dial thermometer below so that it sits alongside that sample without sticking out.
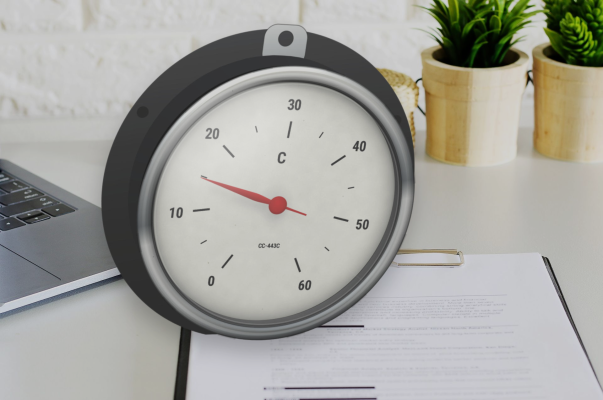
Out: 15,°C
